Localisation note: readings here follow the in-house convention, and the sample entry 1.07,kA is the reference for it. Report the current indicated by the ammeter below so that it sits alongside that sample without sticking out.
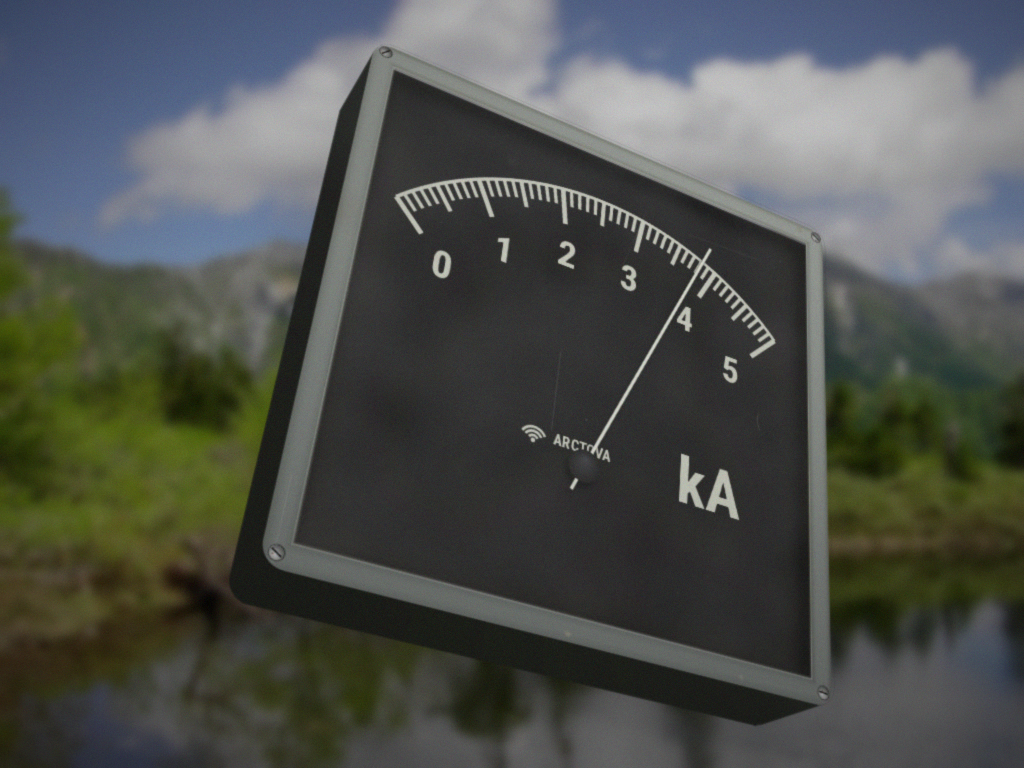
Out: 3.8,kA
